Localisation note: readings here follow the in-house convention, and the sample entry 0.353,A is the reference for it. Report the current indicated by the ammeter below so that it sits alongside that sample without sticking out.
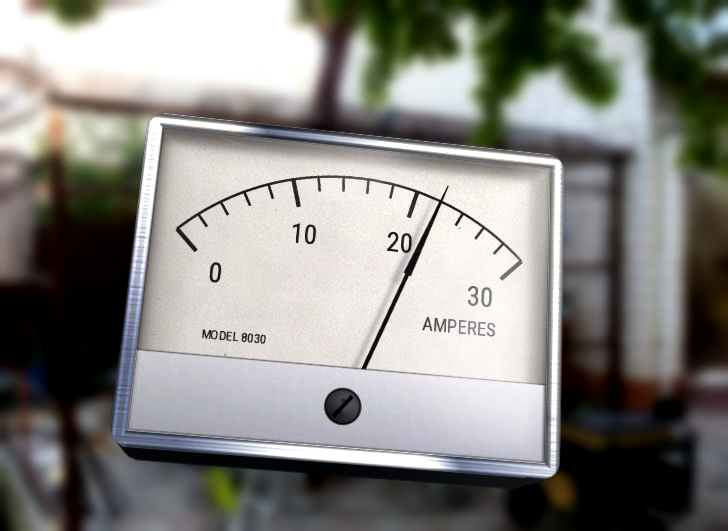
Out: 22,A
